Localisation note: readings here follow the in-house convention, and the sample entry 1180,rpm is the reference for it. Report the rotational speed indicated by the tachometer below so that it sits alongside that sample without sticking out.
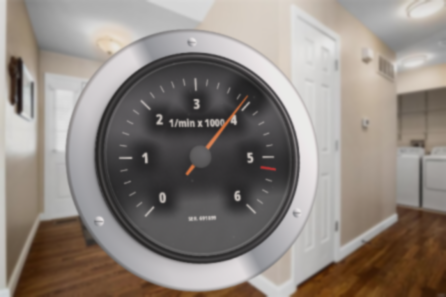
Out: 3900,rpm
